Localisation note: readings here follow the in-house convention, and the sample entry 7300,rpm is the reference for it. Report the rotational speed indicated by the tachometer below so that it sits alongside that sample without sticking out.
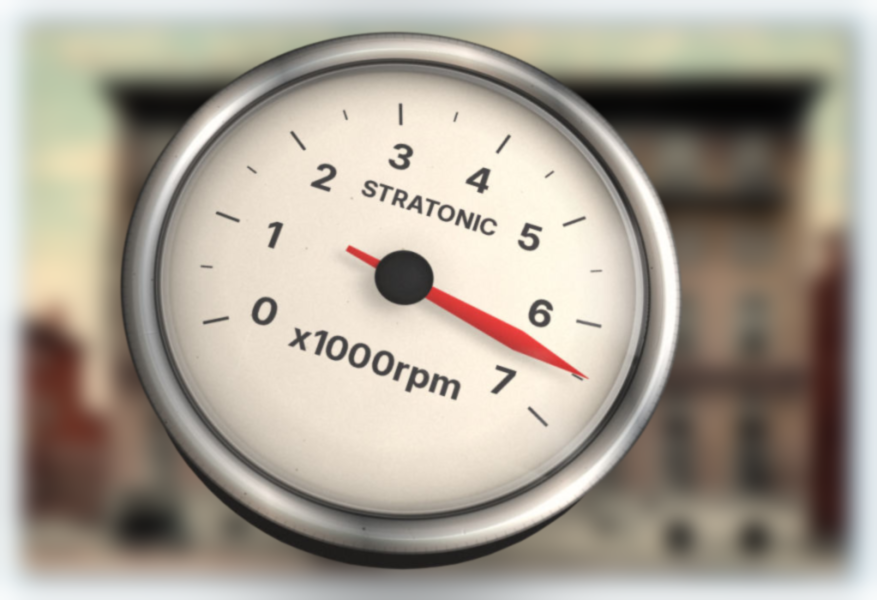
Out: 6500,rpm
